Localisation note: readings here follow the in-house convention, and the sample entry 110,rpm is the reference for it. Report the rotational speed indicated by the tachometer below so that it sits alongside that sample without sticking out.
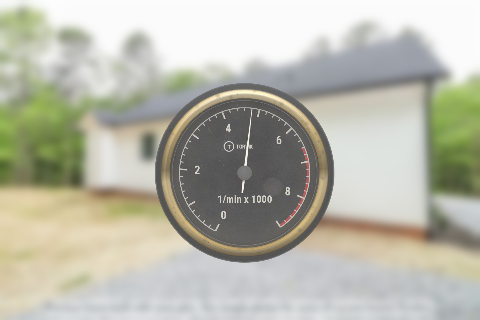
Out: 4800,rpm
